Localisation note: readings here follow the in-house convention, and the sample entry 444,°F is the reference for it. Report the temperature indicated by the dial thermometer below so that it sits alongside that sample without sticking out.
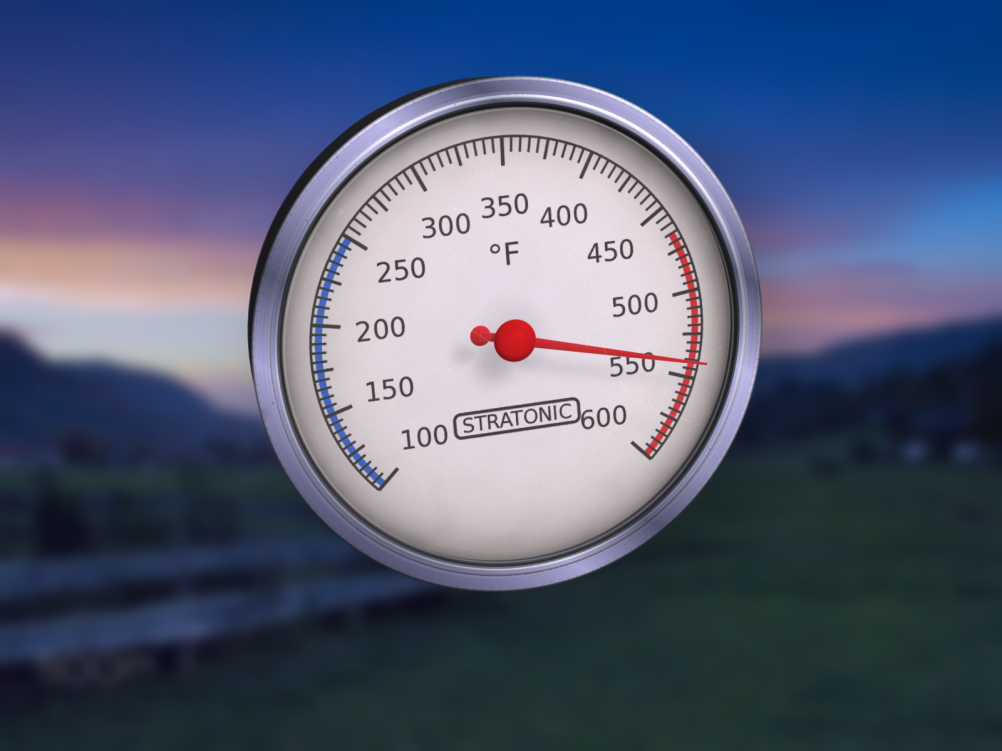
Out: 540,°F
